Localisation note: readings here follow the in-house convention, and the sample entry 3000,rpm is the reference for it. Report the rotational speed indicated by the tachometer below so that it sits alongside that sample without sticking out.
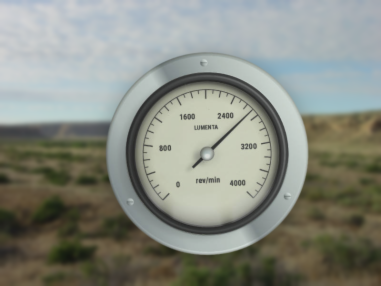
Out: 2700,rpm
